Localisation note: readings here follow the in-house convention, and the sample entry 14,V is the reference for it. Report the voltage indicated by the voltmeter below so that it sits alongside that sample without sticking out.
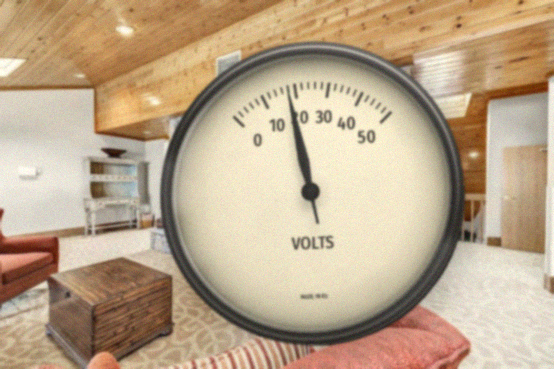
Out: 18,V
